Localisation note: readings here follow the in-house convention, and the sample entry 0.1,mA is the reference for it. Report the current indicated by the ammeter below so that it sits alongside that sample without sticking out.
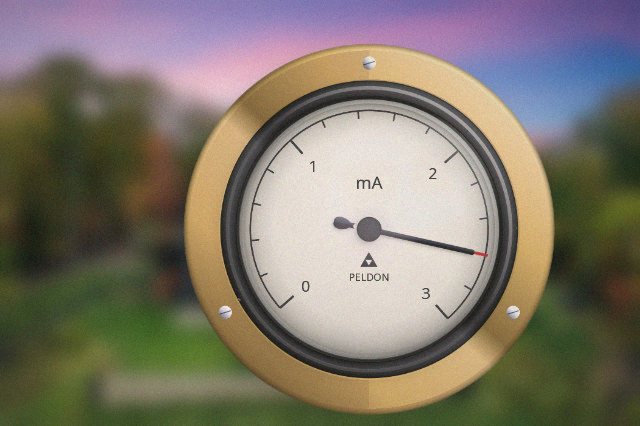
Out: 2.6,mA
